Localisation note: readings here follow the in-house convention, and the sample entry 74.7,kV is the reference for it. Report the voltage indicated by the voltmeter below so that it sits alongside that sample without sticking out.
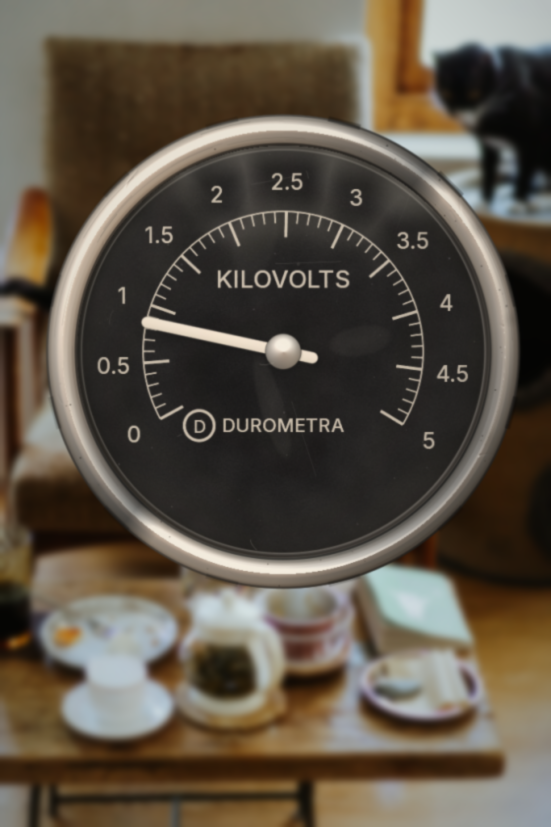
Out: 0.85,kV
